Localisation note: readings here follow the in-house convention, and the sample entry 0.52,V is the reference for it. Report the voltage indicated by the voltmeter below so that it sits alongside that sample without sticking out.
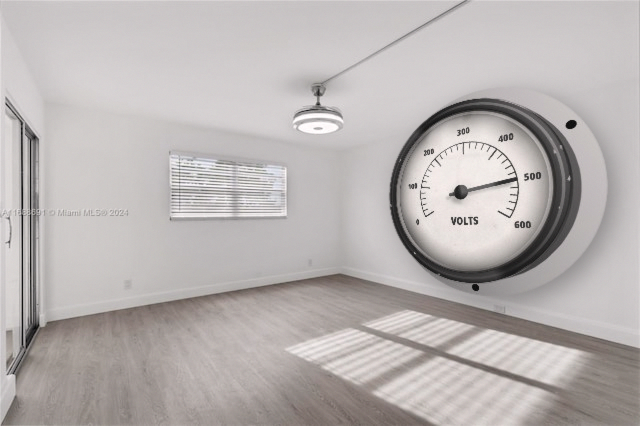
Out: 500,V
